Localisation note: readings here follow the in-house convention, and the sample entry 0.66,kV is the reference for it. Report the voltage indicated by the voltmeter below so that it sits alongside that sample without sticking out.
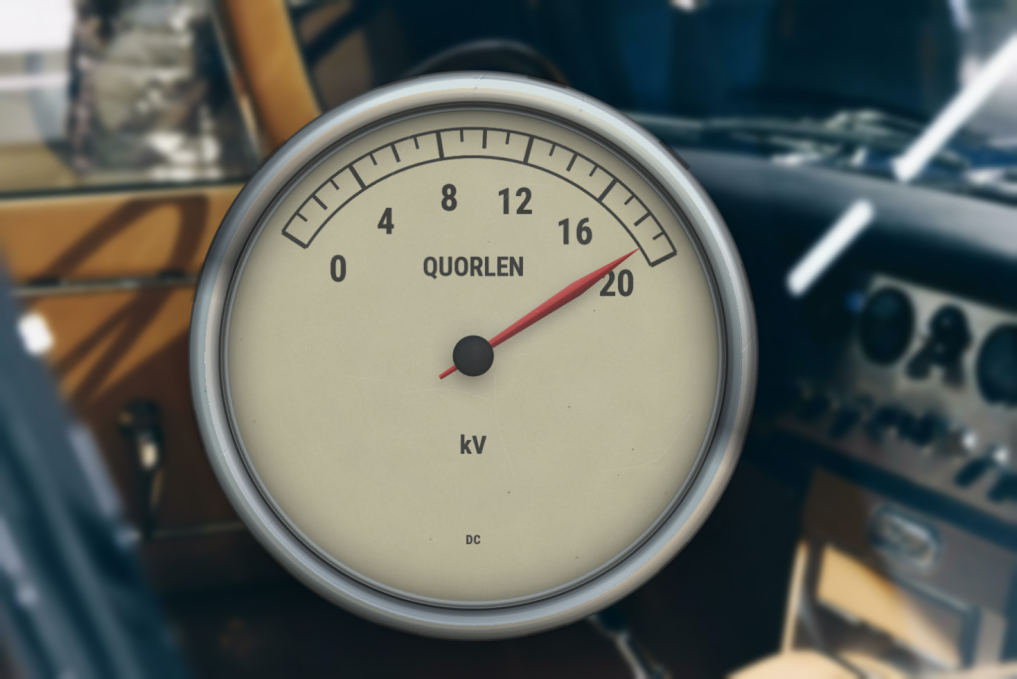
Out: 19,kV
